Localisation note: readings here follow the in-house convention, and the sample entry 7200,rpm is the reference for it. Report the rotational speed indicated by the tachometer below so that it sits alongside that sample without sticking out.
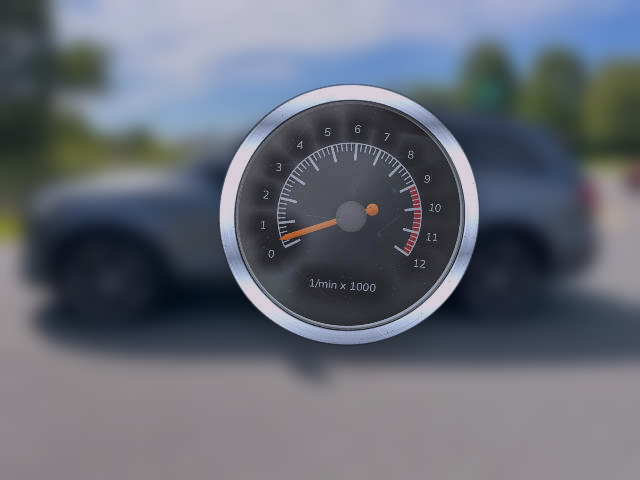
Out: 400,rpm
